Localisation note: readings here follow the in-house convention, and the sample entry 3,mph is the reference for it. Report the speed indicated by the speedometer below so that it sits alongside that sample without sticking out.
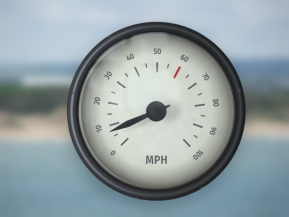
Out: 7.5,mph
